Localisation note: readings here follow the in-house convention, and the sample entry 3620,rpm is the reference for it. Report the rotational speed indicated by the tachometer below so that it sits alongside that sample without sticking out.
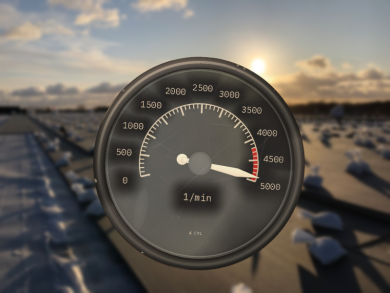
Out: 4900,rpm
